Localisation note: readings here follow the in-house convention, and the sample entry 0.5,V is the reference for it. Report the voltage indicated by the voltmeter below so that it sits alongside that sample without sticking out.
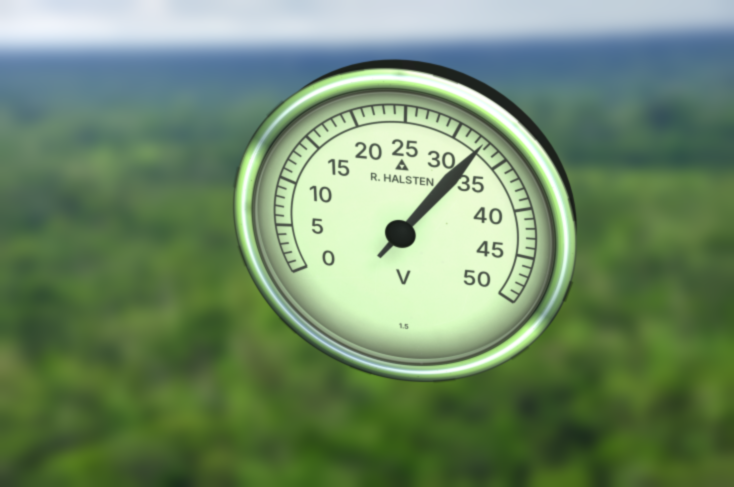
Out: 32.5,V
